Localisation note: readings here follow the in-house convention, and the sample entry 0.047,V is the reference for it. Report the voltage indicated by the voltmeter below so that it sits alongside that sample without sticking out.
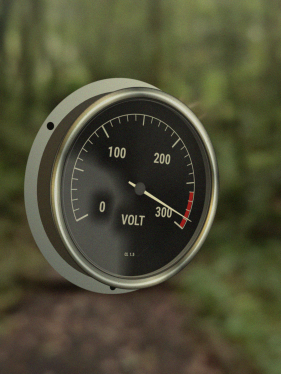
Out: 290,V
